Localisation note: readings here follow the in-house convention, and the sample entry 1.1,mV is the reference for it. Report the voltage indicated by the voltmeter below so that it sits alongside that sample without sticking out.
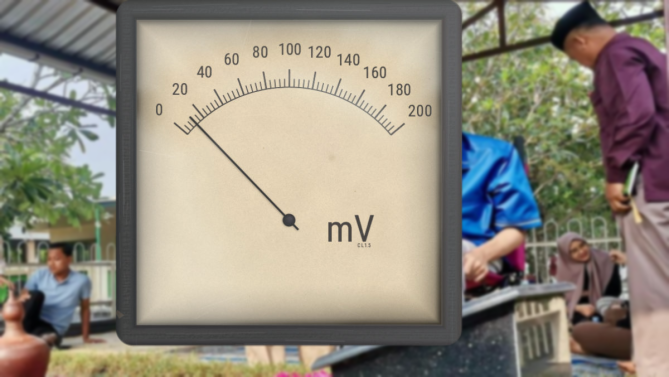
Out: 12,mV
